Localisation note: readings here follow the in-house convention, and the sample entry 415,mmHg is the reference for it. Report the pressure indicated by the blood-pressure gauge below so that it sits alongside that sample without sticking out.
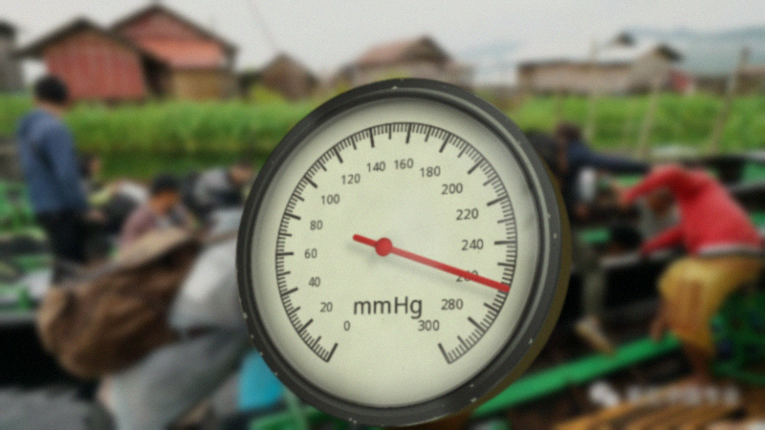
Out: 260,mmHg
